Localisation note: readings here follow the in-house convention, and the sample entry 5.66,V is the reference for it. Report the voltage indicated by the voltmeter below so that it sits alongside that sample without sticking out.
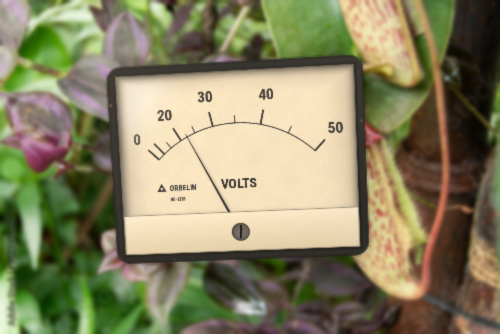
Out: 22.5,V
